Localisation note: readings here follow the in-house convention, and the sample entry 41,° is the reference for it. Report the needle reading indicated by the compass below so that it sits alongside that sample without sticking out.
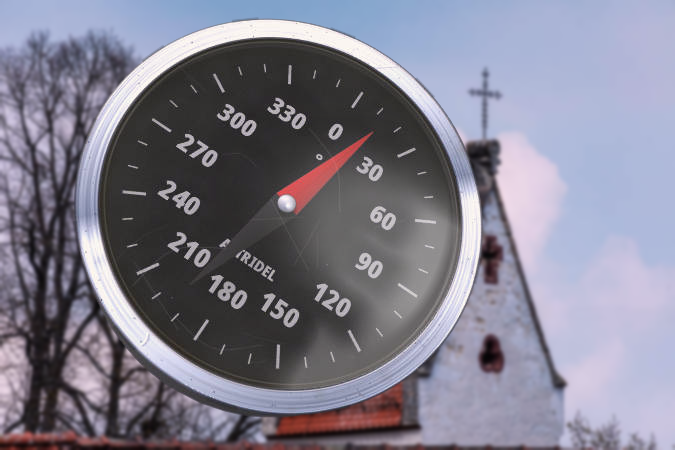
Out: 15,°
